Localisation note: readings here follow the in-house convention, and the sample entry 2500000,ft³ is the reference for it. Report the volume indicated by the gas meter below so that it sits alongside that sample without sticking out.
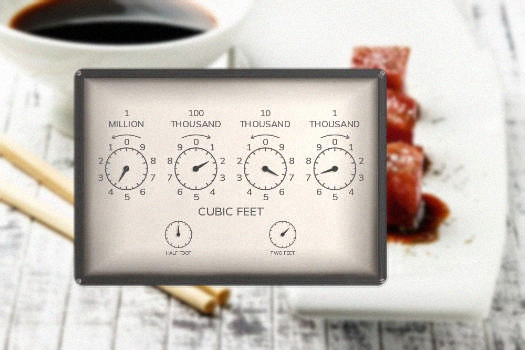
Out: 416700,ft³
